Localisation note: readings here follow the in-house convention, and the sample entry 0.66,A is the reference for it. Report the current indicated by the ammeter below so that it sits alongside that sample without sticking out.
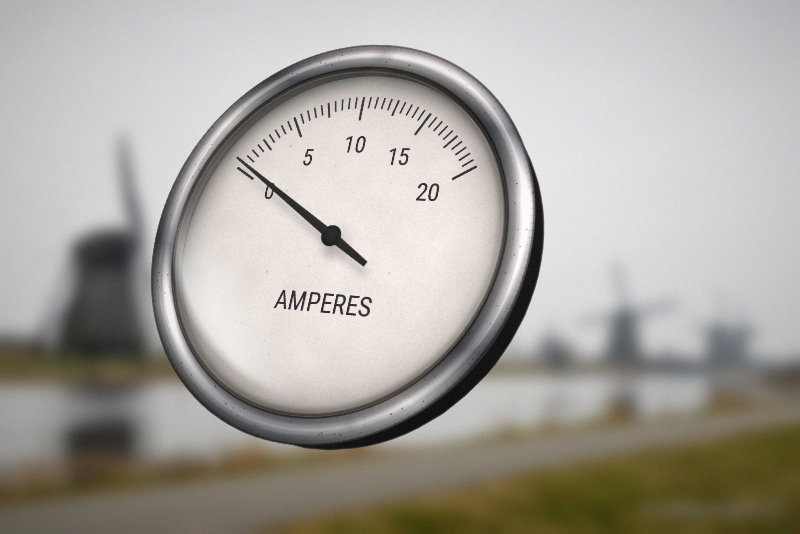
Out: 0.5,A
